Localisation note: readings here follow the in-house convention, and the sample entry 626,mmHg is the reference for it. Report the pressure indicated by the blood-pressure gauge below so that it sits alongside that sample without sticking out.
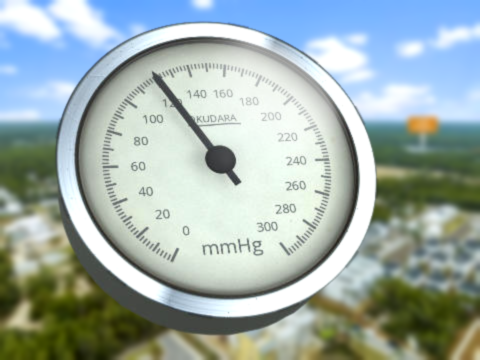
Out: 120,mmHg
